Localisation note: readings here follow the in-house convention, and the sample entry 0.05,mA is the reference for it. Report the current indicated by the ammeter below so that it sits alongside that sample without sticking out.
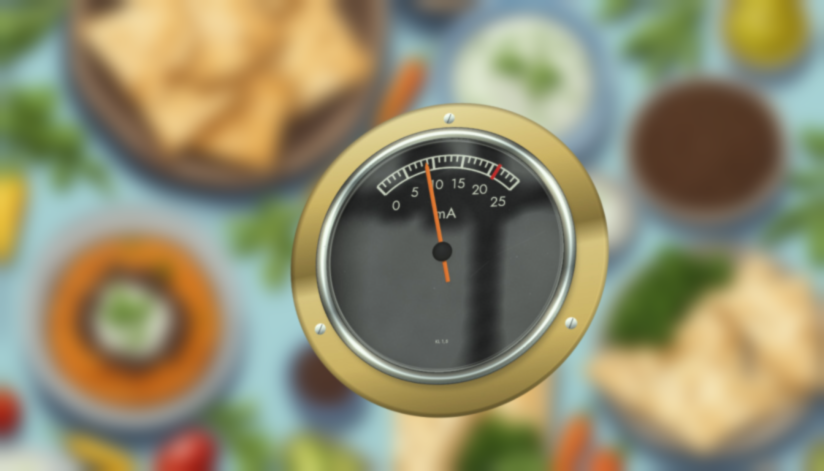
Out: 9,mA
